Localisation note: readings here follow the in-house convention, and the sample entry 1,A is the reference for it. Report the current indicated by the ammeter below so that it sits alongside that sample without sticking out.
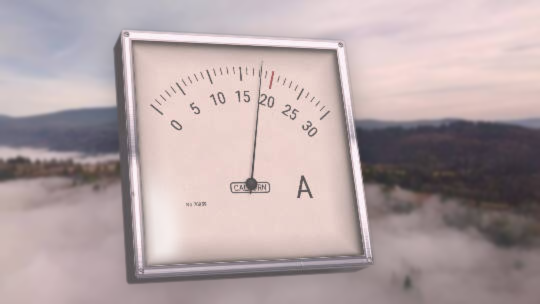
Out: 18,A
